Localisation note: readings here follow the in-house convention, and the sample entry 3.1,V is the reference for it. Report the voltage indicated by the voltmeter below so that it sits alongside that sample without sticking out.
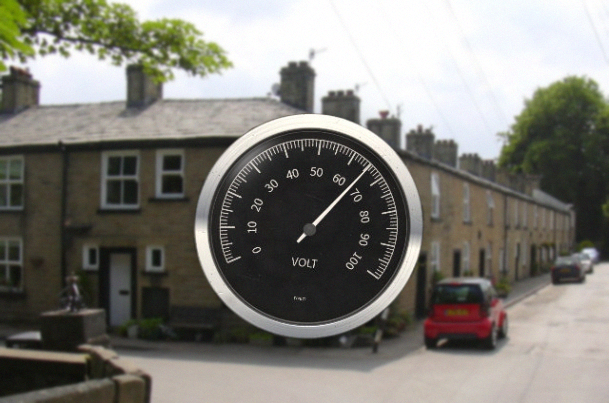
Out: 65,V
